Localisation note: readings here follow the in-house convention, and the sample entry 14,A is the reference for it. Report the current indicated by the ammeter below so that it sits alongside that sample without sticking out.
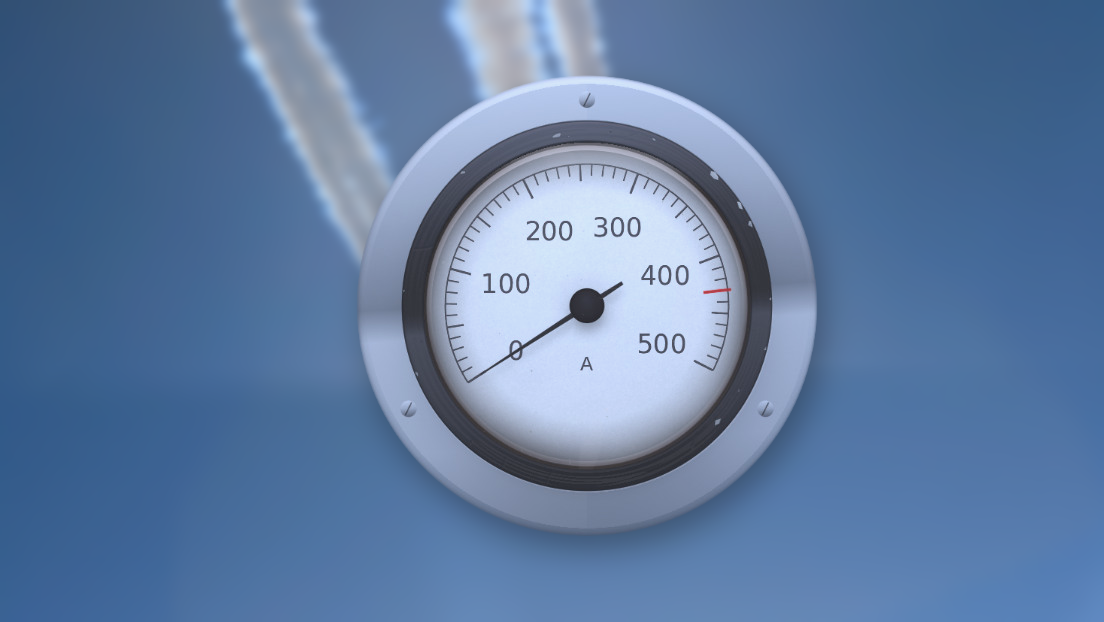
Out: 0,A
